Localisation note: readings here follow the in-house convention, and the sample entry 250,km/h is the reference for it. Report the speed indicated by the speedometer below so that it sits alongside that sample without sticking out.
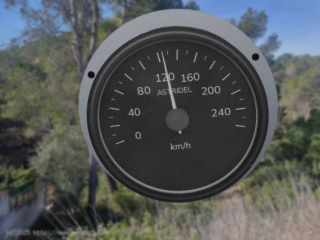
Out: 125,km/h
